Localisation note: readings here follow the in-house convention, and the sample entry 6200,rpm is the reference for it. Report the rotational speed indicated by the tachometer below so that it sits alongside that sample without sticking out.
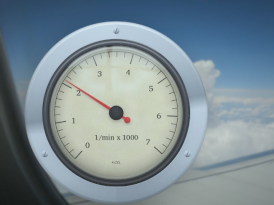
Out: 2100,rpm
